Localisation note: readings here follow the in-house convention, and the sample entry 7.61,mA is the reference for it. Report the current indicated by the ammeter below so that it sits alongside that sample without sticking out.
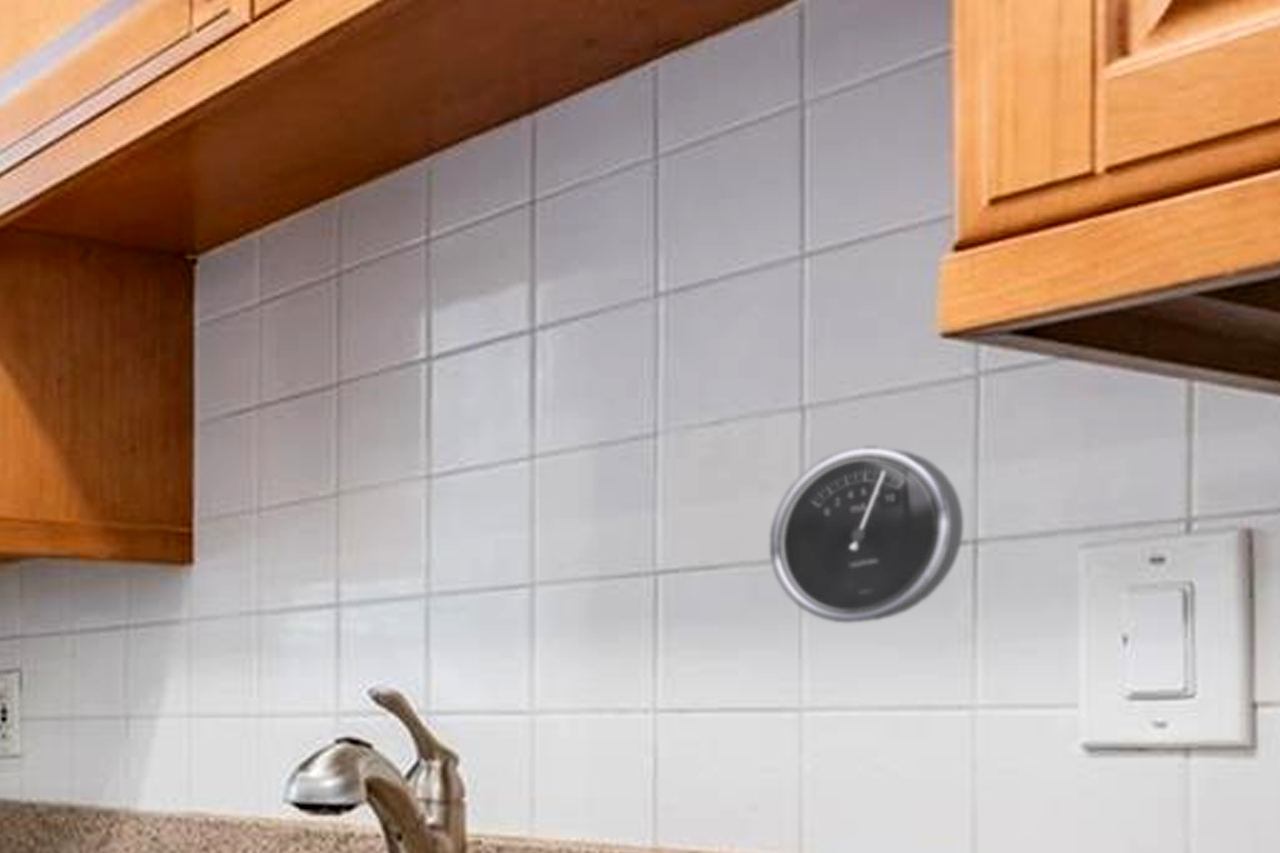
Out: 8,mA
